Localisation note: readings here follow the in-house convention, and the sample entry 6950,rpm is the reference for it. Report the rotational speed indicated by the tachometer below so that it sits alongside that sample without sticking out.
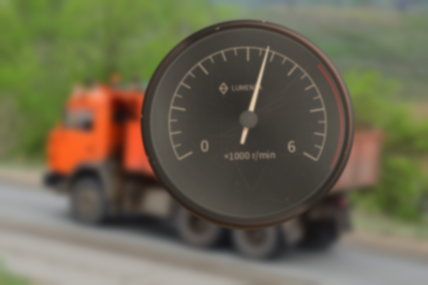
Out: 3375,rpm
